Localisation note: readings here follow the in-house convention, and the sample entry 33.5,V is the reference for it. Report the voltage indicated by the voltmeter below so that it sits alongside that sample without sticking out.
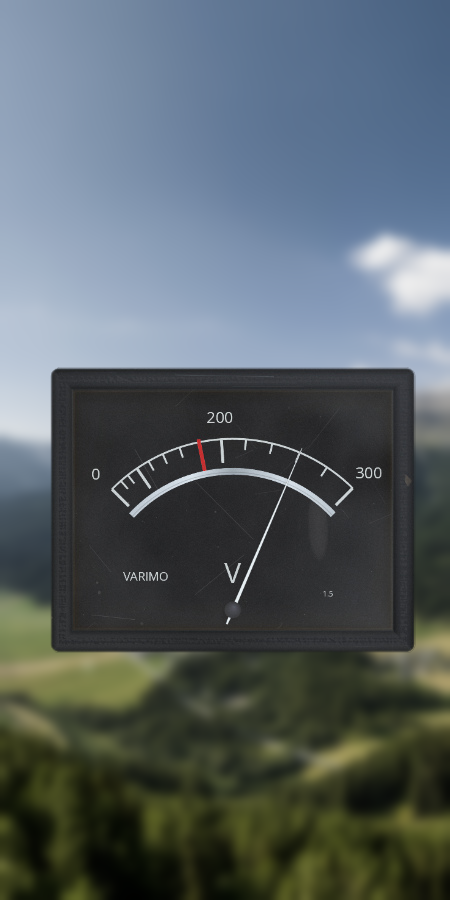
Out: 260,V
